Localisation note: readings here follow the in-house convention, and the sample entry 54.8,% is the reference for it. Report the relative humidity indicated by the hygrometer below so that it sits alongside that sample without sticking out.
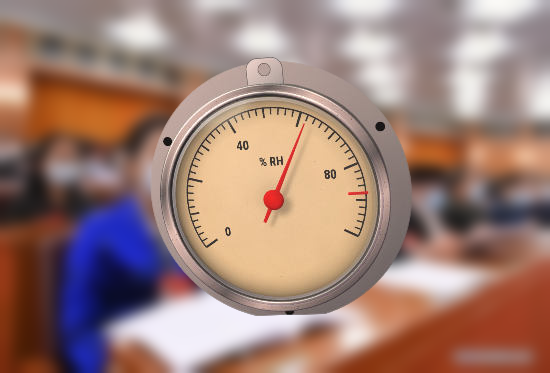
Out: 62,%
